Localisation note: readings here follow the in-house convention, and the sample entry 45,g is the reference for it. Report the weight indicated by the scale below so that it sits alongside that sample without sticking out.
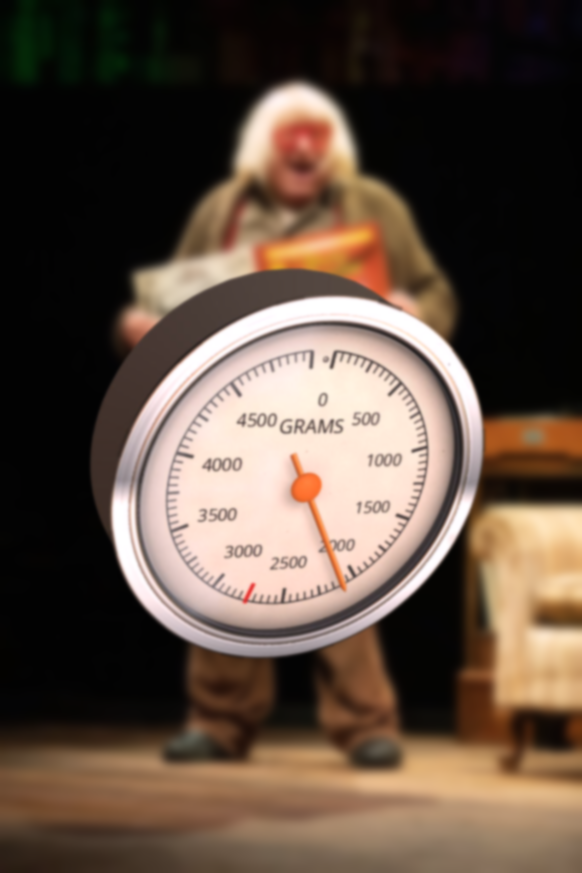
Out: 2100,g
